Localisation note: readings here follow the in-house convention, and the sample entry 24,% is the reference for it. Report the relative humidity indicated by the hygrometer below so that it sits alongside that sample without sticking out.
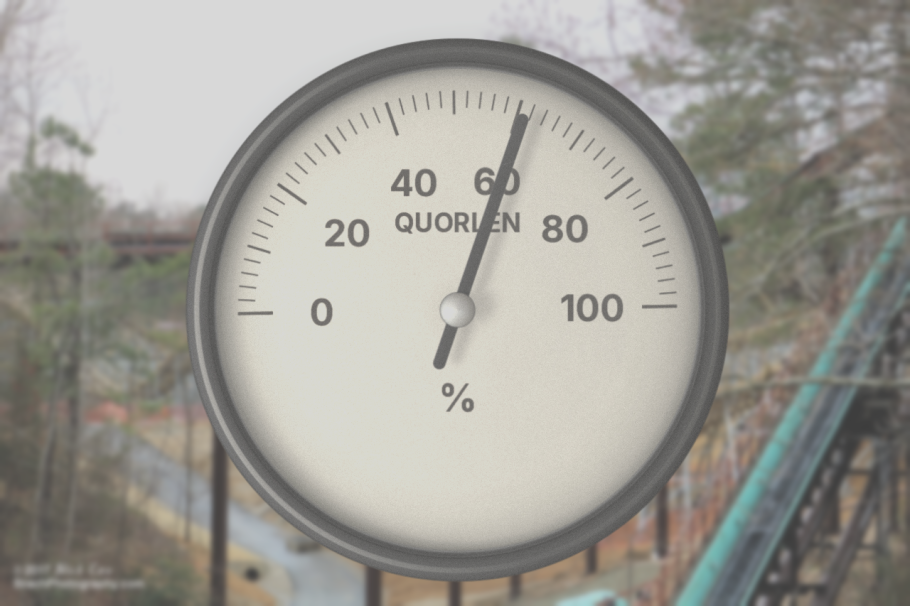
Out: 61,%
